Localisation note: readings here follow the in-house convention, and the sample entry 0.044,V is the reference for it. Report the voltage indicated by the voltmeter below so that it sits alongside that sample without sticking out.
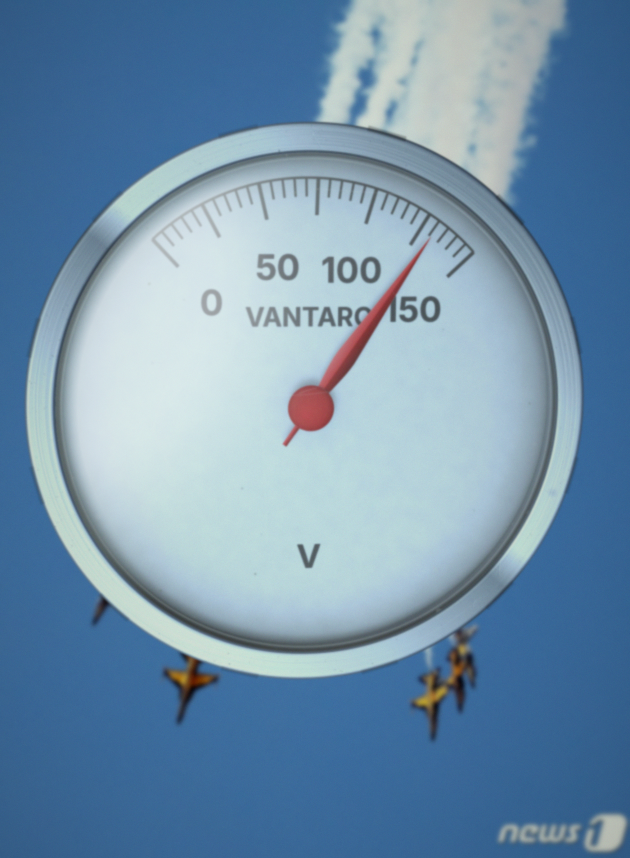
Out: 130,V
